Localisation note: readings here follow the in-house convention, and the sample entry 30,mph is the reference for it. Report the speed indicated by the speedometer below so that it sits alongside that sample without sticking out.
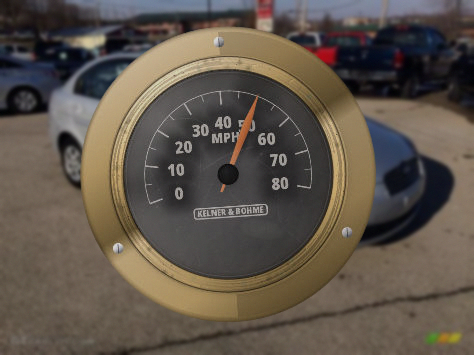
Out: 50,mph
